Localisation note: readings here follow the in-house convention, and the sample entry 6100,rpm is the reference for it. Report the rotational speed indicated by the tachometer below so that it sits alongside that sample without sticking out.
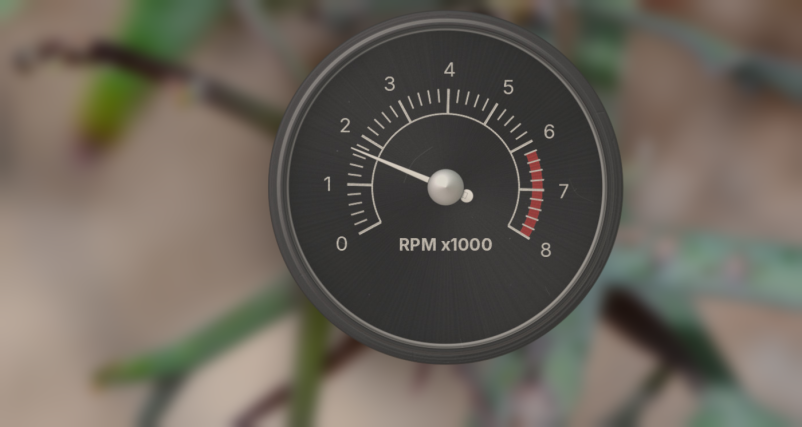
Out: 1700,rpm
